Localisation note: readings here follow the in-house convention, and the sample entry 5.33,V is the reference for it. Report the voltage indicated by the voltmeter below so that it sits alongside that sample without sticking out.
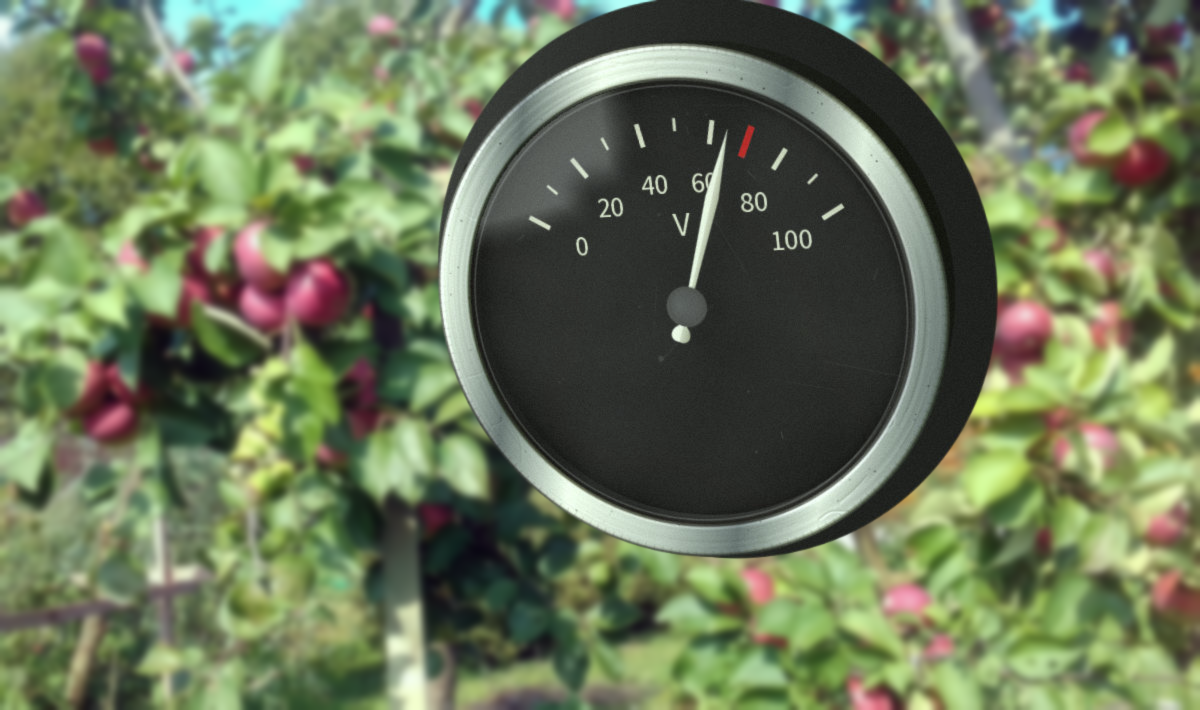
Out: 65,V
